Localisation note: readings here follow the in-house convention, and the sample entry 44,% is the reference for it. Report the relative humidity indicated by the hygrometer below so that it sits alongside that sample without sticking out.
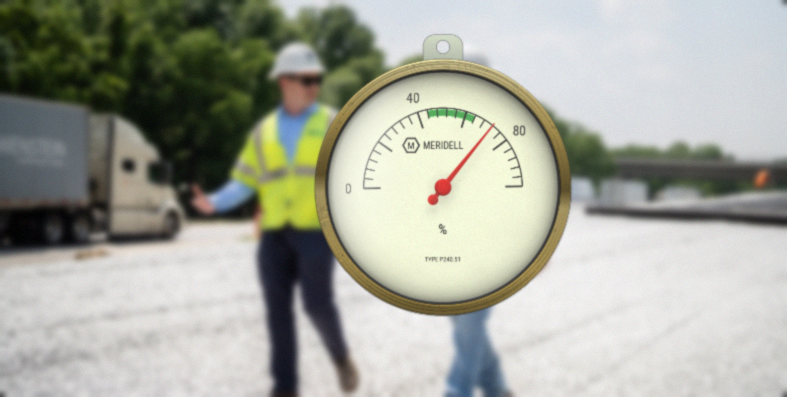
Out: 72,%
